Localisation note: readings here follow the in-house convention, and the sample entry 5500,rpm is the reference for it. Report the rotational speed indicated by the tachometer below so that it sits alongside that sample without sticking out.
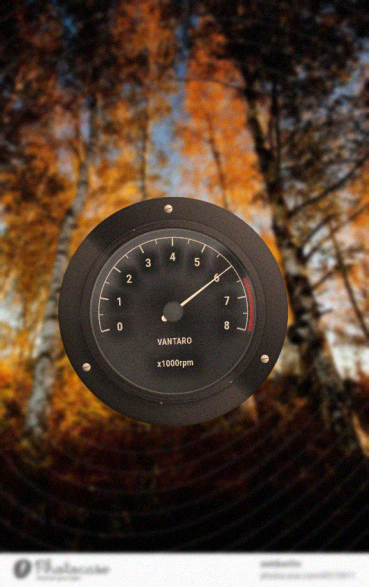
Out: 6000,rpm
